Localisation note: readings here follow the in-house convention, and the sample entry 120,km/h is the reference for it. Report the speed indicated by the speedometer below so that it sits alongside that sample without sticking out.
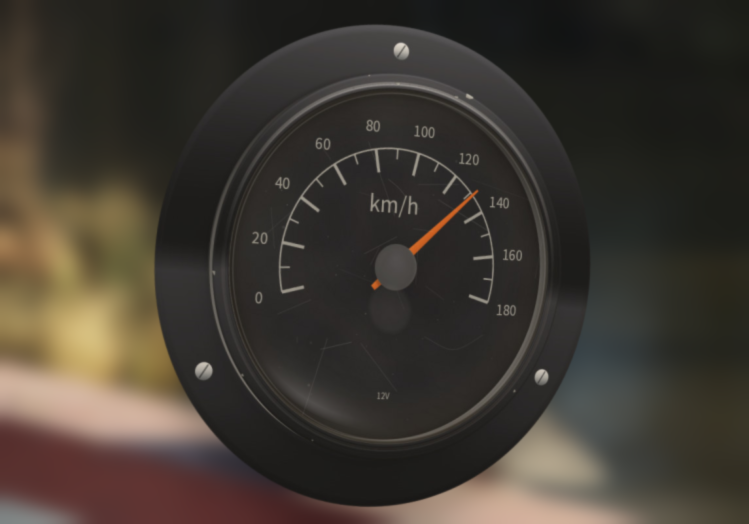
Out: 130,km/h
